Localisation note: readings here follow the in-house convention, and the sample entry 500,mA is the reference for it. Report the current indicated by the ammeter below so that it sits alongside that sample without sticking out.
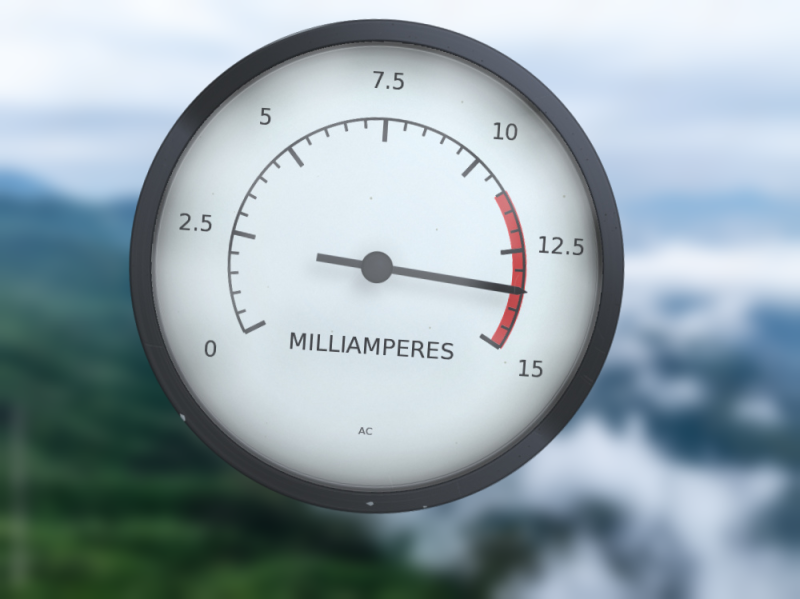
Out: 13.5,mA
